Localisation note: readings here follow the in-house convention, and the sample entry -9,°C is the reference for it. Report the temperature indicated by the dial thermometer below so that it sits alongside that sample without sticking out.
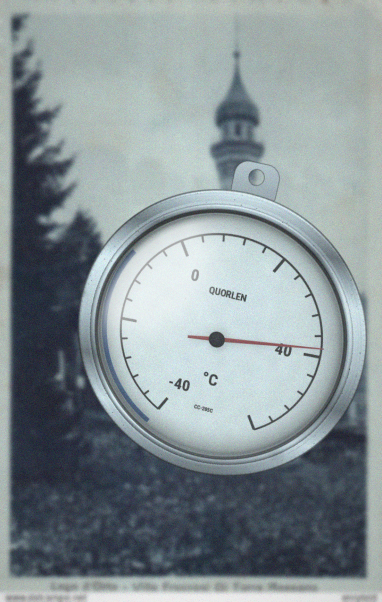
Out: 38,°C
